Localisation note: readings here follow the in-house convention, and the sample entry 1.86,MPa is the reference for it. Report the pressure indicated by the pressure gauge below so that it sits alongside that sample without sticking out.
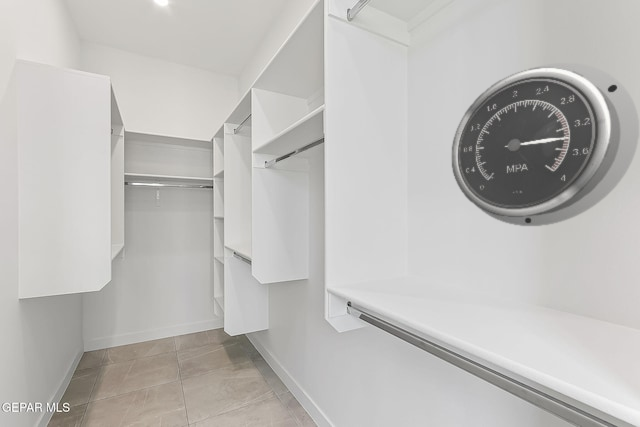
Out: 3.4,MPa
